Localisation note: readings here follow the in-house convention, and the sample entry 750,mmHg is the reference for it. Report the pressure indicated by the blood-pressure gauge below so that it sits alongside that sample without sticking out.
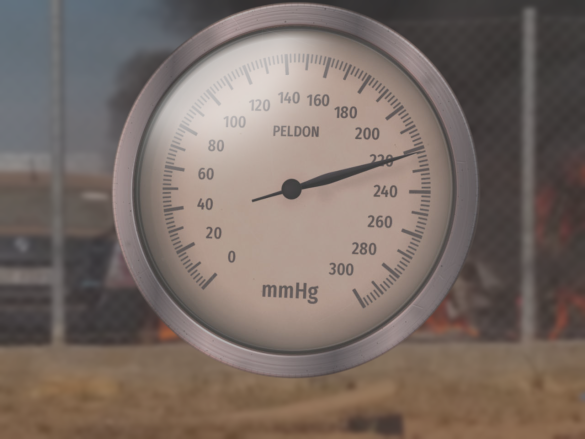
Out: 222,mmHg
